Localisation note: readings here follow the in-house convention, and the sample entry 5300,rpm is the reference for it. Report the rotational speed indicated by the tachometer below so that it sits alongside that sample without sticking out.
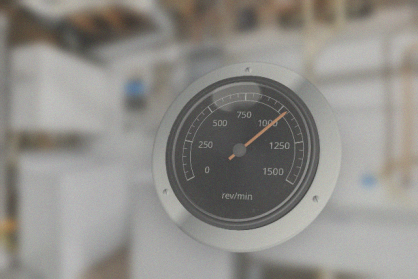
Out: 1050,rpm
